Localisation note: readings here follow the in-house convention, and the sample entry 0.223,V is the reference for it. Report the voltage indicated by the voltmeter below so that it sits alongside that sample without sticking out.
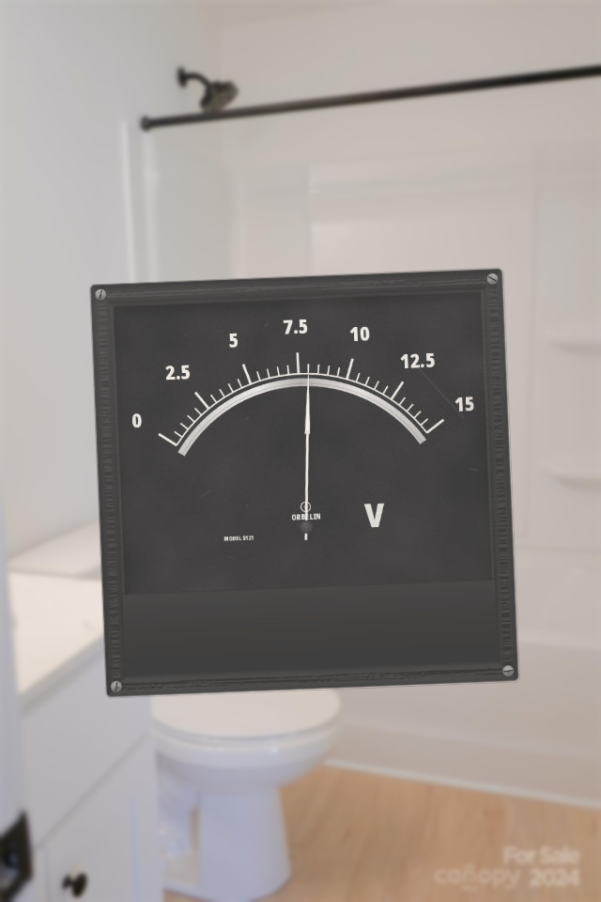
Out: 8,V
